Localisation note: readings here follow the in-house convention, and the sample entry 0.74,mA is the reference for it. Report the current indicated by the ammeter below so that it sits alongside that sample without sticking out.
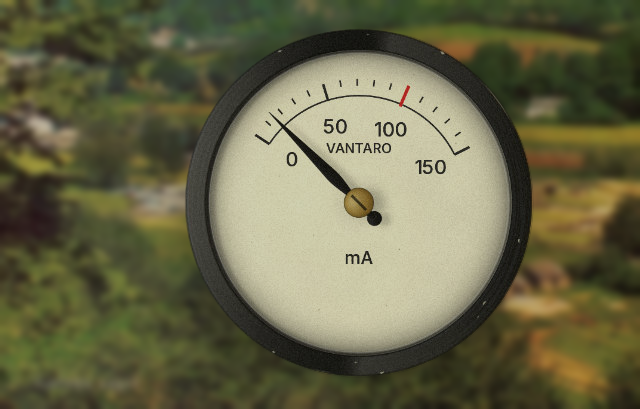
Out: 15,mA
